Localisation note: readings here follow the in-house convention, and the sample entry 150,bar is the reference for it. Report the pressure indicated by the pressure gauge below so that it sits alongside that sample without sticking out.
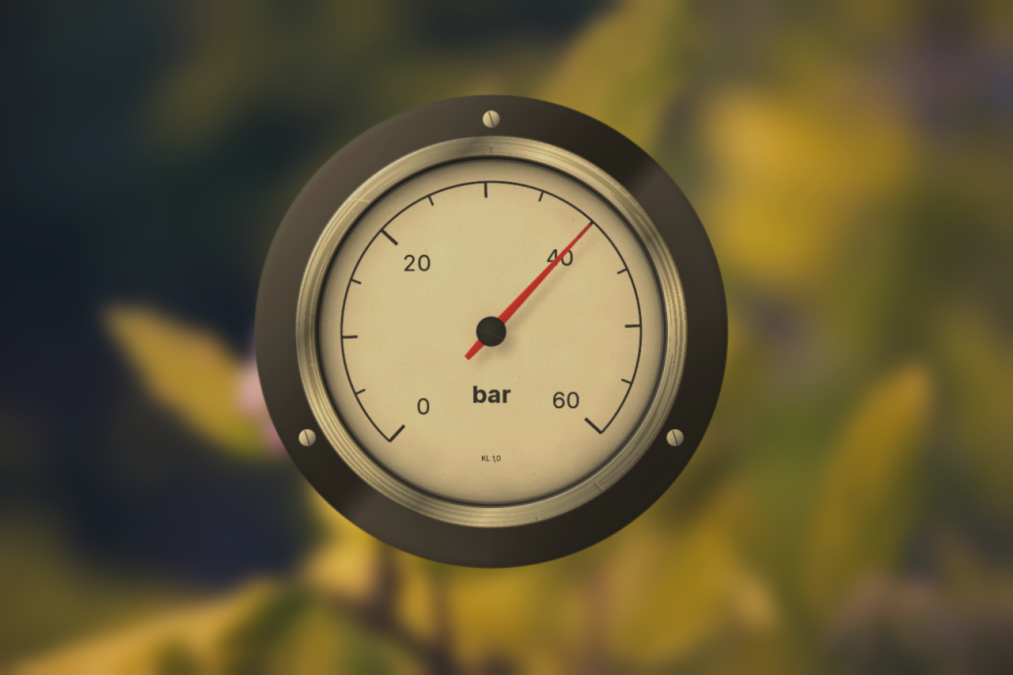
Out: 40,bar
